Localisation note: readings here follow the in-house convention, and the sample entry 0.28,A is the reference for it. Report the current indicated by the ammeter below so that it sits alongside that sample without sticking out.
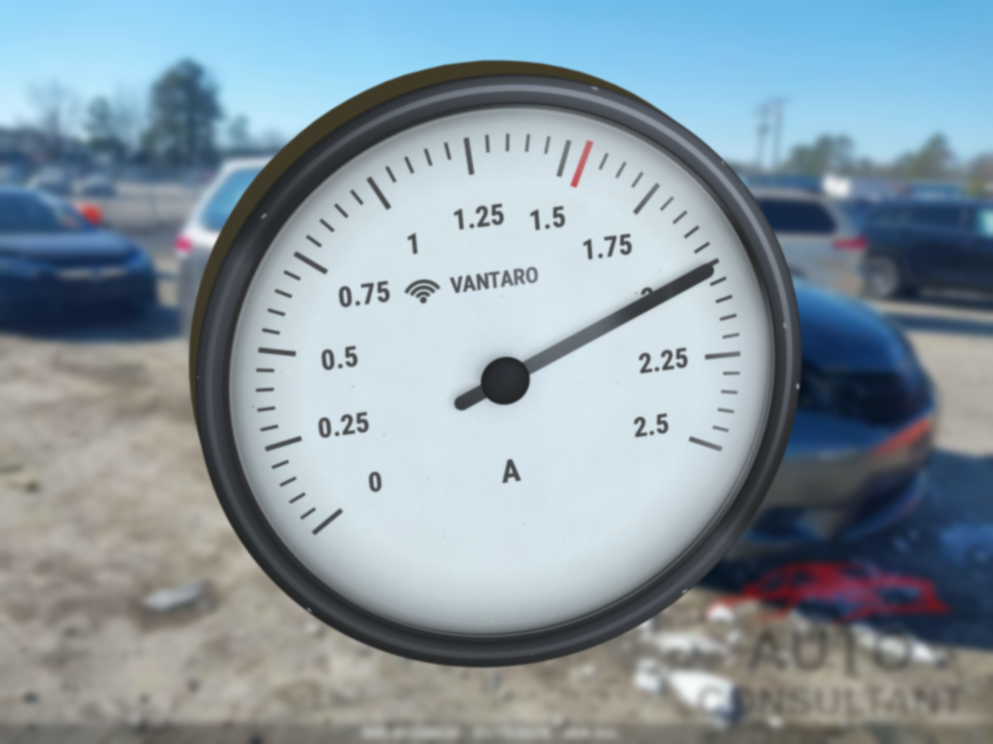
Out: 2,A
